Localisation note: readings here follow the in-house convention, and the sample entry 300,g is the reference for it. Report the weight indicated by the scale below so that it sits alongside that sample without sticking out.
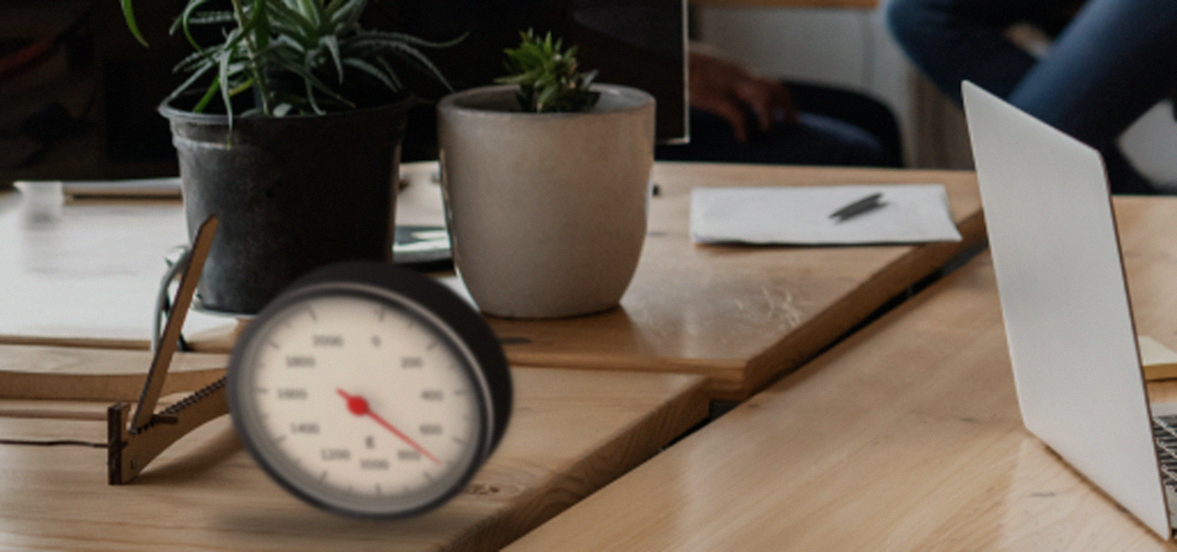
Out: 700,g
